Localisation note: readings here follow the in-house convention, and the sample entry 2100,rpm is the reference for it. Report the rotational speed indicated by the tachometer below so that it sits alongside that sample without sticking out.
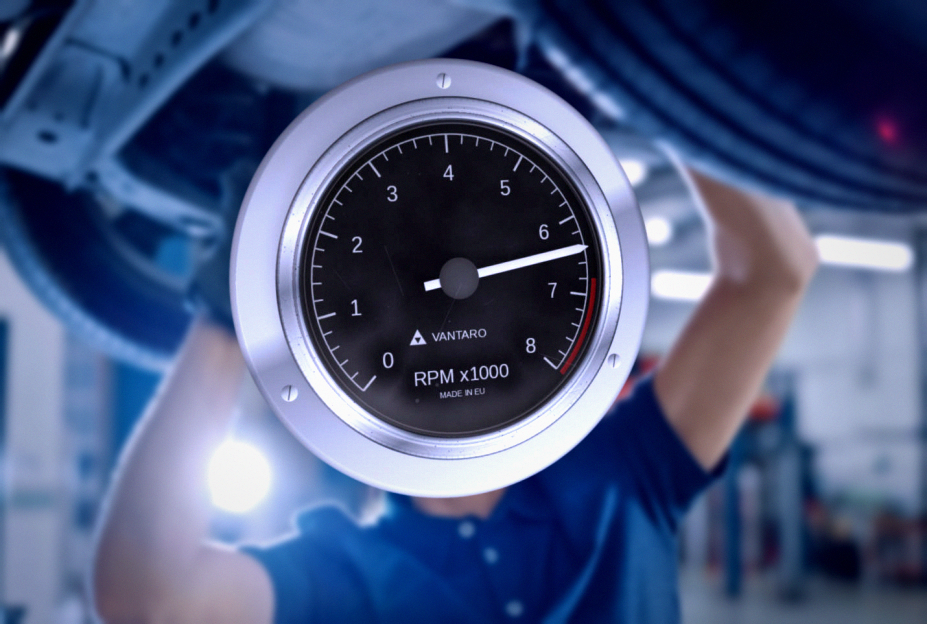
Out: 6400,rpm
